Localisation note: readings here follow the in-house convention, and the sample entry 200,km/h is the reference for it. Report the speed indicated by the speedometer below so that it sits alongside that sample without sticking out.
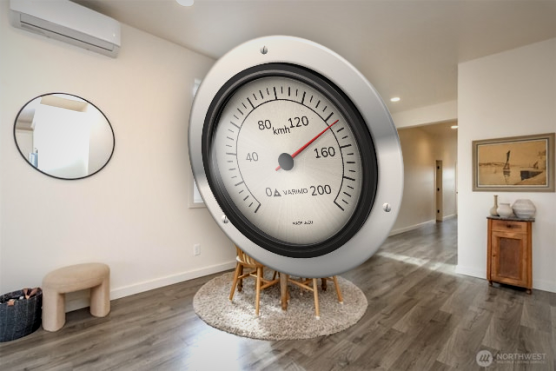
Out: 145,km/h
